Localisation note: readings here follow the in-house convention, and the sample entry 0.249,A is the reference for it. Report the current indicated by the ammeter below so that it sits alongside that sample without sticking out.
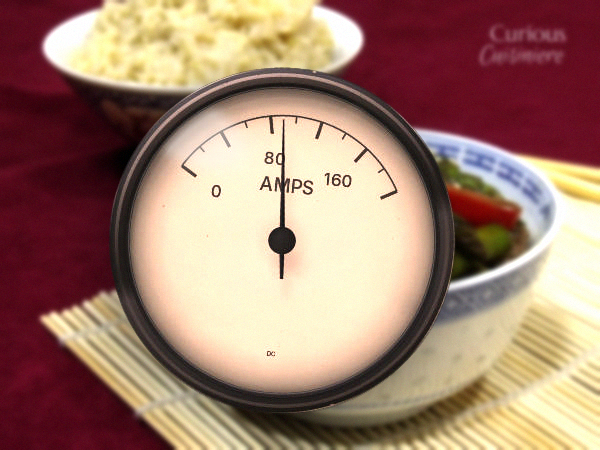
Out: 90,A
